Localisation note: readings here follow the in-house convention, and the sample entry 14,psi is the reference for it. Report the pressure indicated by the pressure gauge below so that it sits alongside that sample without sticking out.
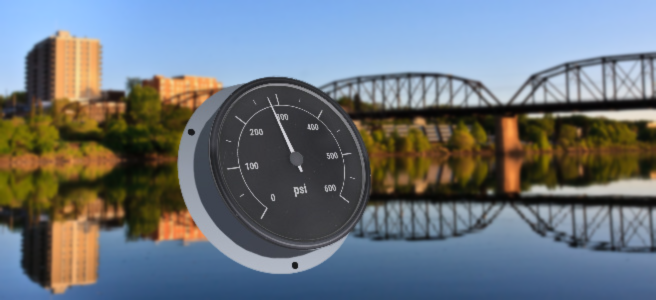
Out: 275,psi
